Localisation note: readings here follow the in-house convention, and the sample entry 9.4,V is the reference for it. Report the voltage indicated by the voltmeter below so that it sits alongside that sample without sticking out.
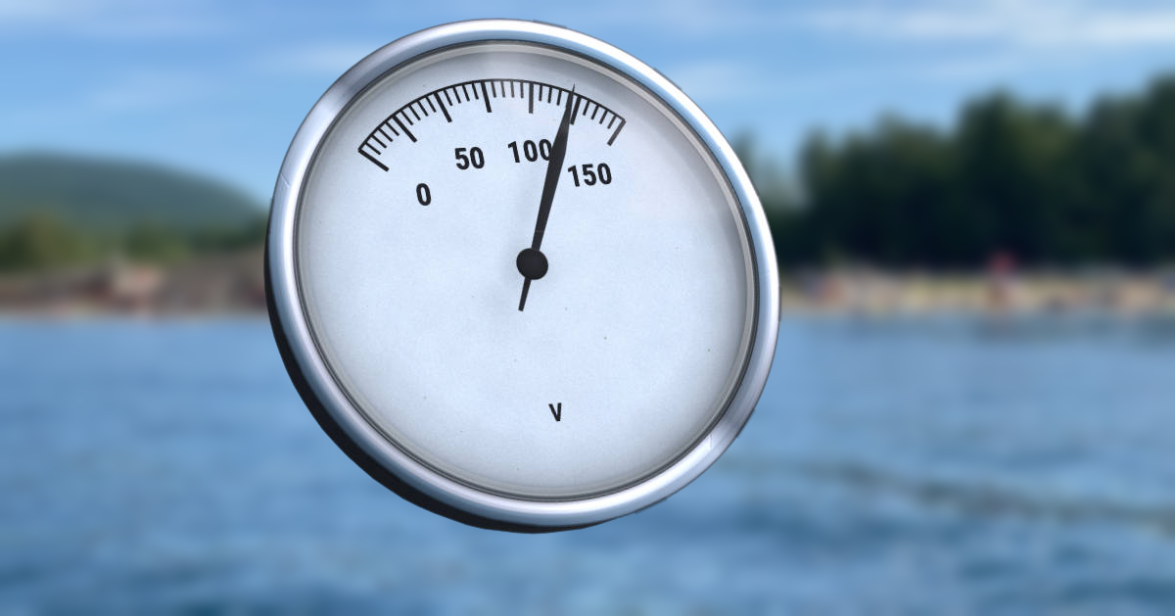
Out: 120,V
